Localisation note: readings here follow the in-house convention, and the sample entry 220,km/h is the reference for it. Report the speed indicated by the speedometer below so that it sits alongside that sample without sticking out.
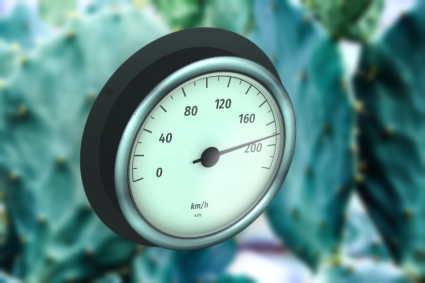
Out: 190,km/h
